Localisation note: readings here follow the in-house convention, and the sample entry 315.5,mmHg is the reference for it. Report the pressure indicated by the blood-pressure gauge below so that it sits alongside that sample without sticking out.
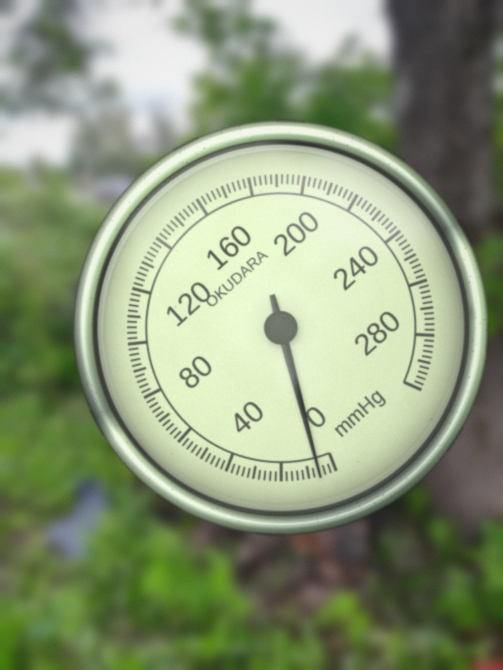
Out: 6,mmHg
